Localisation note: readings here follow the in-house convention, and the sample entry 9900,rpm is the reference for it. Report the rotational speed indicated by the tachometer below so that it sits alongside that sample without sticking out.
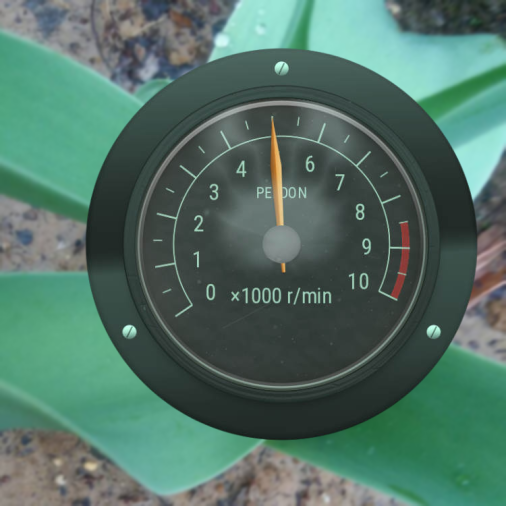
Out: 5000,rpm
